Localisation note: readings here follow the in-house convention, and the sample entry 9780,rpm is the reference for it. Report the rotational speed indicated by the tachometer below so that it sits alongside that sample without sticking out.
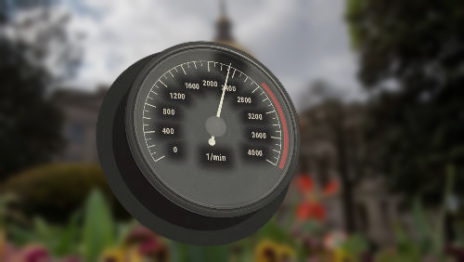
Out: 2300,rpm
